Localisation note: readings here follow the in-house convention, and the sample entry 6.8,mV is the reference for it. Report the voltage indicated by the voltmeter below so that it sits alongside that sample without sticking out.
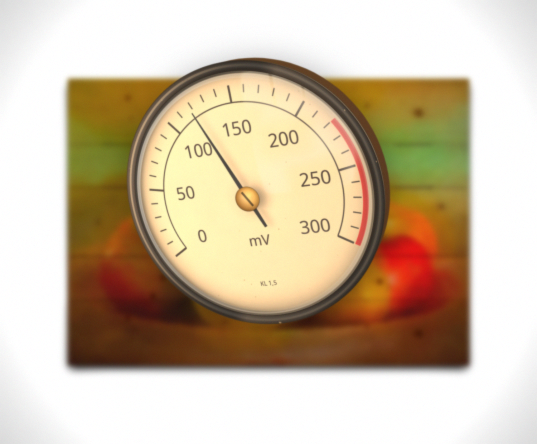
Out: 120,mV
